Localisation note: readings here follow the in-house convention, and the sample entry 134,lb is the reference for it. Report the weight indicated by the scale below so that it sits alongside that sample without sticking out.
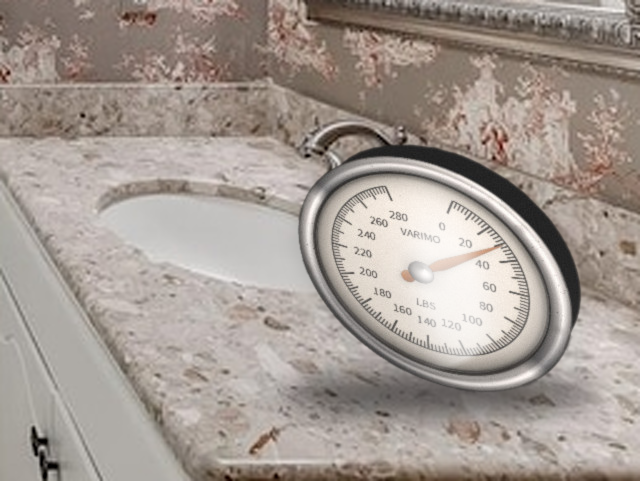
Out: 30,lb
